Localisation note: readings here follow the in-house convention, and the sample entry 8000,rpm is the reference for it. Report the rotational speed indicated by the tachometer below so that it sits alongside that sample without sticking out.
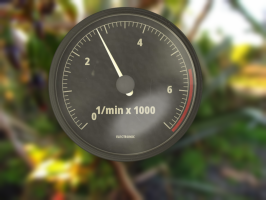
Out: 2800,rpm
